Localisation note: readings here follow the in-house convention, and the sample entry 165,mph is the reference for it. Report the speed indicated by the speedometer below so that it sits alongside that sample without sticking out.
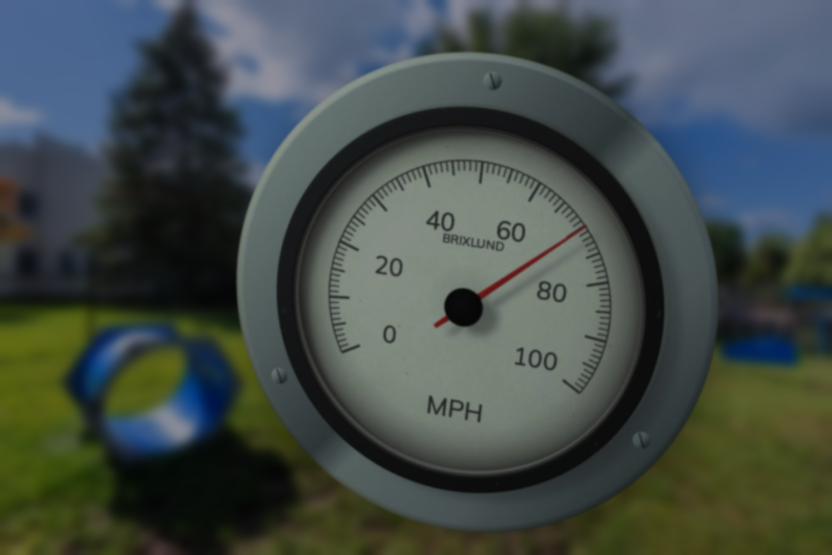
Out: 70,mph
